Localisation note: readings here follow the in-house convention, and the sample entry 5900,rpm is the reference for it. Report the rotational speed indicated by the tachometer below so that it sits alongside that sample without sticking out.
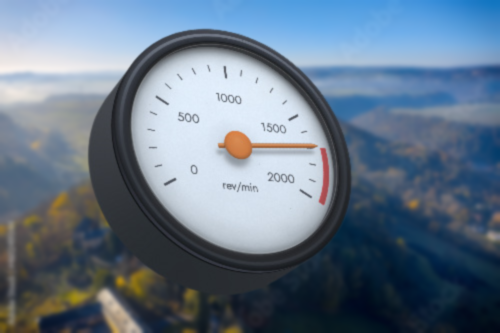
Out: 1700,rpm
